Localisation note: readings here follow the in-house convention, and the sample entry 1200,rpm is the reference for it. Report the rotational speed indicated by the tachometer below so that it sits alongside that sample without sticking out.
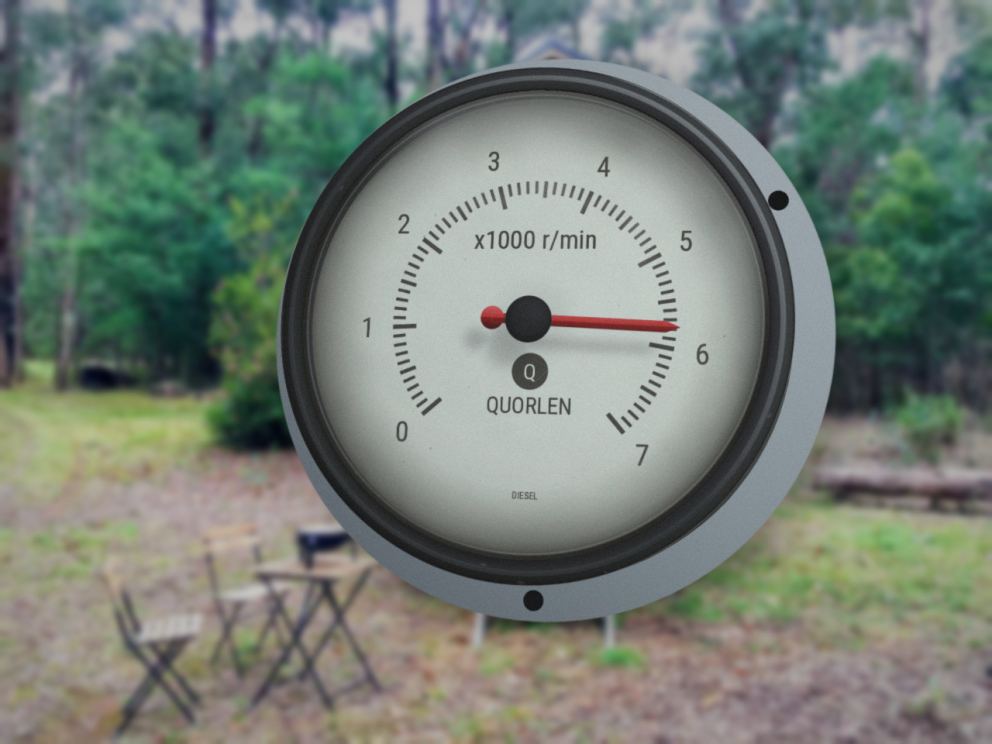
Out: 5800,rpm
